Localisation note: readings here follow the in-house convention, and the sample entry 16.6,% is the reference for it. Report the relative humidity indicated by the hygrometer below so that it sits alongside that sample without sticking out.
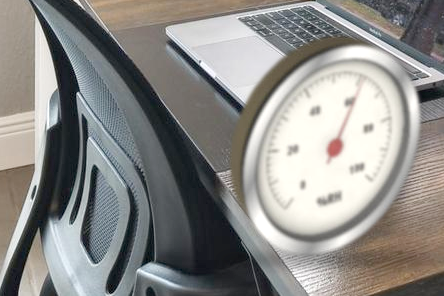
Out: 60,%
